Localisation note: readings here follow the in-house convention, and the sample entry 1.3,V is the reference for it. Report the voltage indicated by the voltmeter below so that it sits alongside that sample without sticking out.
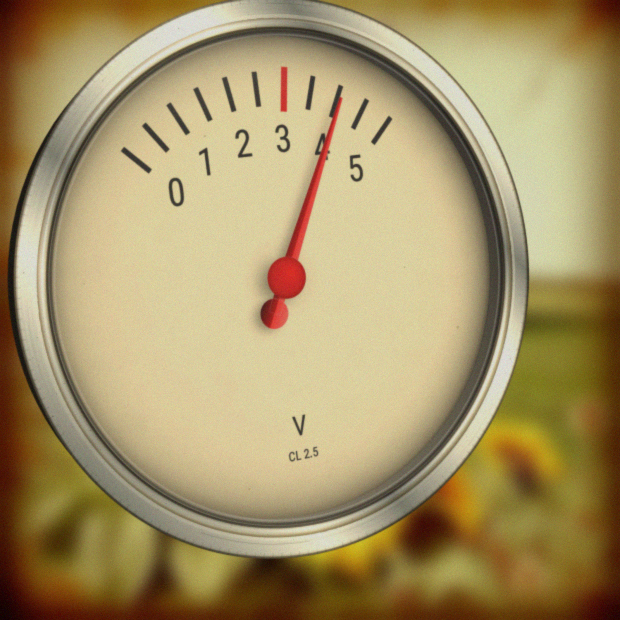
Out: 4,V
